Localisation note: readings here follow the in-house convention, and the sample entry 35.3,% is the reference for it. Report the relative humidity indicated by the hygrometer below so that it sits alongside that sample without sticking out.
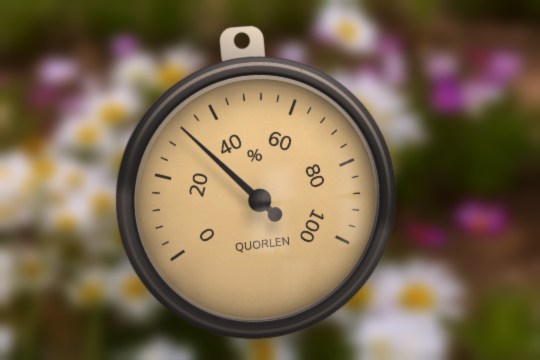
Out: 32,%
